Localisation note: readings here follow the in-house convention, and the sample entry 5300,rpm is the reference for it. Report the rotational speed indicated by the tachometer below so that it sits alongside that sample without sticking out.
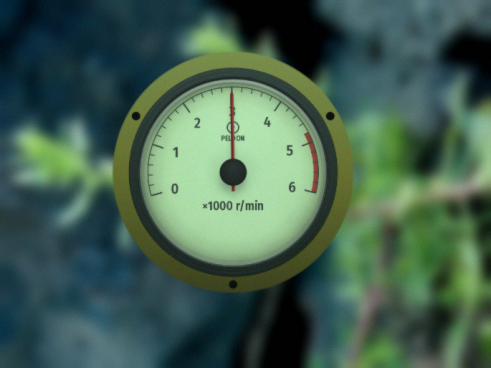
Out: 3000,rpm
